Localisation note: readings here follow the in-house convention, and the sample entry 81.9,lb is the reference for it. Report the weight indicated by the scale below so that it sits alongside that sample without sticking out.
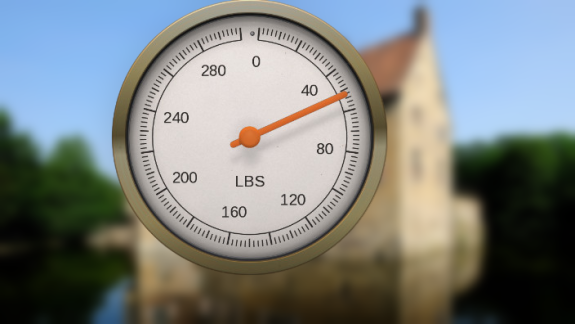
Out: 52,lb
